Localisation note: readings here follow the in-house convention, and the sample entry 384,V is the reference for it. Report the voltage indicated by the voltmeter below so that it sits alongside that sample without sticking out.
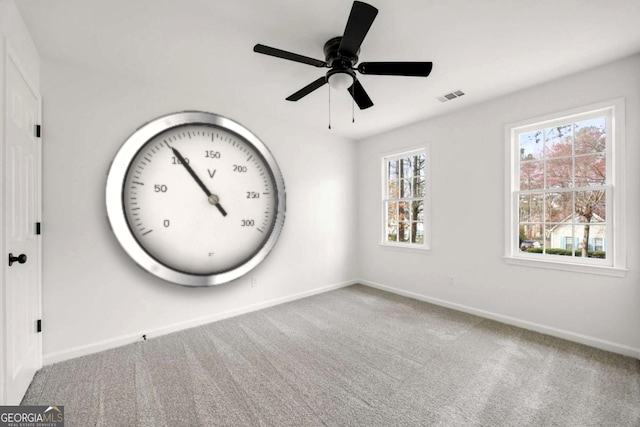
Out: 100,V
